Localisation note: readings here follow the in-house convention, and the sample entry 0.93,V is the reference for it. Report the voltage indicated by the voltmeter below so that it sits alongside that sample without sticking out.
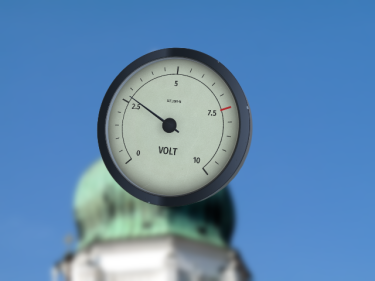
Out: 2.75,V
